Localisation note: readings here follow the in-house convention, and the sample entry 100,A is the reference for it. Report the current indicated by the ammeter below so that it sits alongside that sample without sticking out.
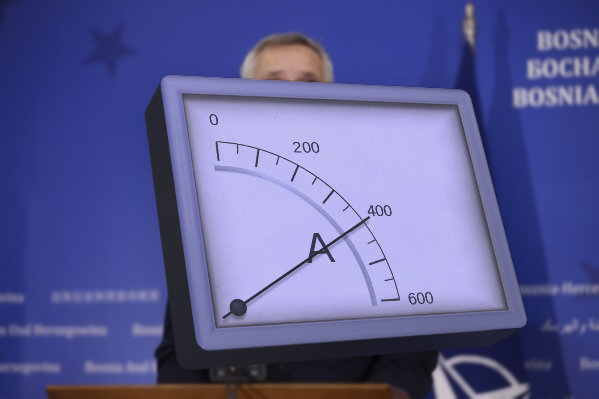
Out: 400,A
